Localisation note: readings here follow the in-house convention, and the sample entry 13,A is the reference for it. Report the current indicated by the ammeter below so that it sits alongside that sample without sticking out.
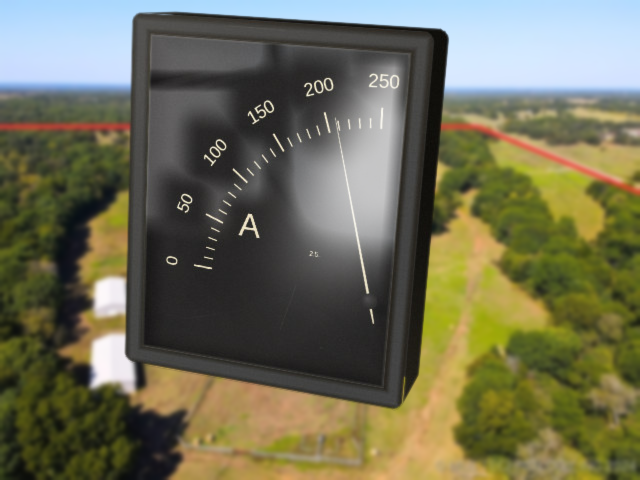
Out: 210,A
